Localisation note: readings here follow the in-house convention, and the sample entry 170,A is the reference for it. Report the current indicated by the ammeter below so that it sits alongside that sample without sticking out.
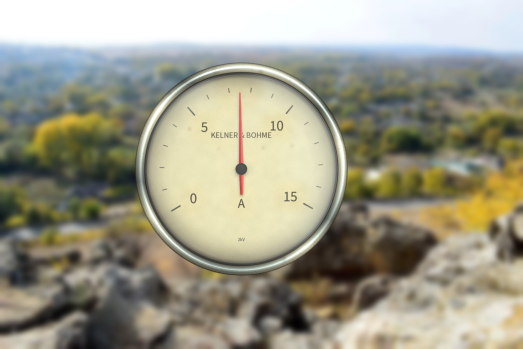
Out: 7.5,A
